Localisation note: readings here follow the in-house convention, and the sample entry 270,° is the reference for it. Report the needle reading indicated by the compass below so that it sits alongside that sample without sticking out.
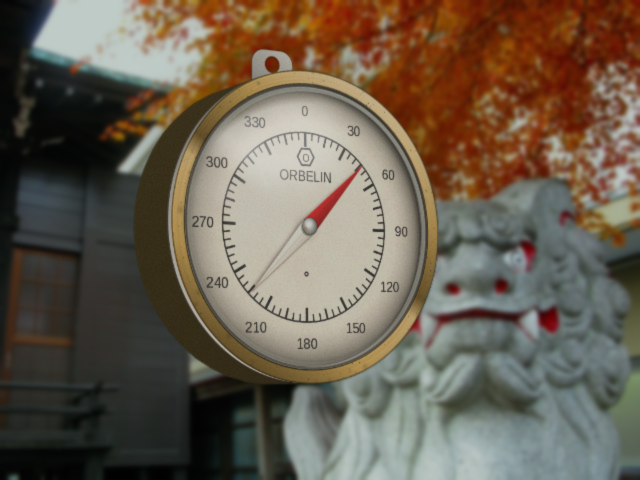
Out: 45,°
